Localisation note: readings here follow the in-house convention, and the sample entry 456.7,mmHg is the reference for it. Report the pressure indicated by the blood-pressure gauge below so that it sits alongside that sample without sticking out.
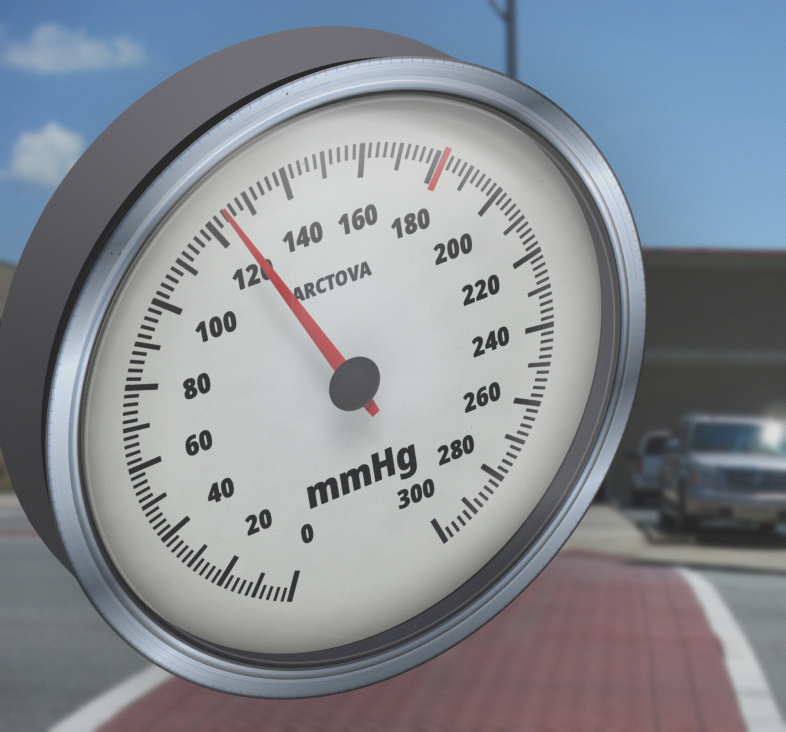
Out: 124,mmHg
